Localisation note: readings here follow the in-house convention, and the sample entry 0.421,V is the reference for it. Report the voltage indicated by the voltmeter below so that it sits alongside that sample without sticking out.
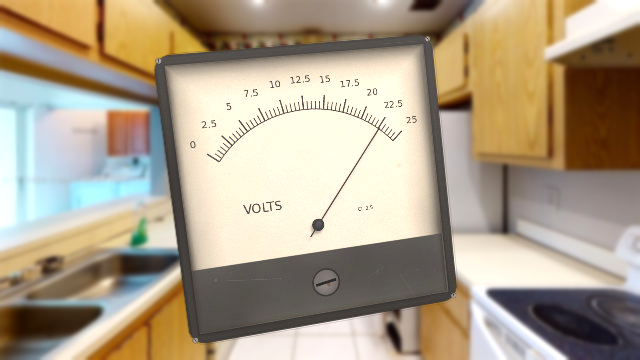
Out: 22.5,V
